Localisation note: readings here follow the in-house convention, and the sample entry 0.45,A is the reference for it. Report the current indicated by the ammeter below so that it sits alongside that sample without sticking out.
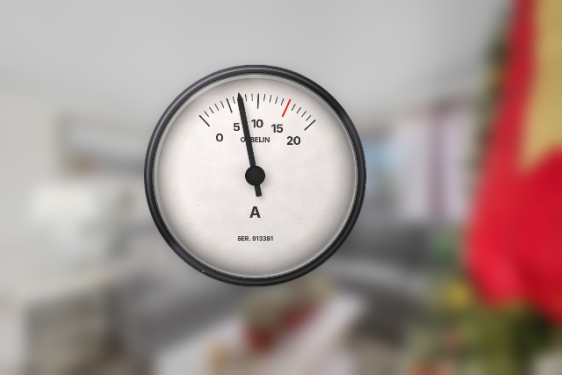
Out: 7,A
